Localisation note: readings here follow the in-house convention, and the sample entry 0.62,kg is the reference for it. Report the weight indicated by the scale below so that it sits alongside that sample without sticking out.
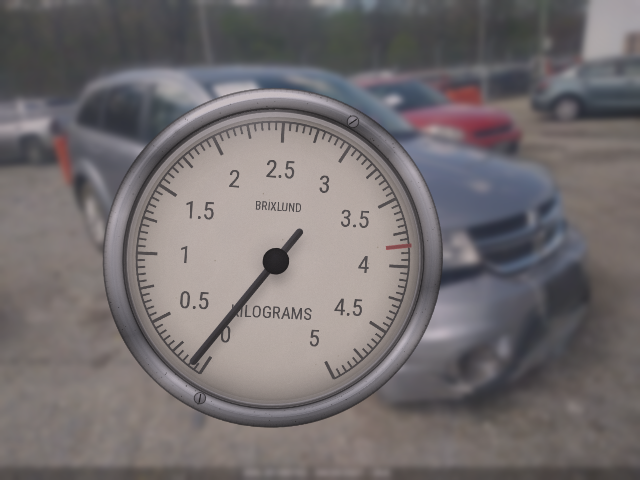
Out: 0.1,kg
